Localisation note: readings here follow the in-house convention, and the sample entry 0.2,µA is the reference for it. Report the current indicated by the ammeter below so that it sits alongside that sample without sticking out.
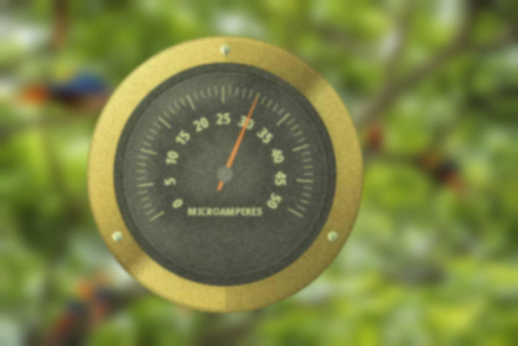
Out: 30,µA
